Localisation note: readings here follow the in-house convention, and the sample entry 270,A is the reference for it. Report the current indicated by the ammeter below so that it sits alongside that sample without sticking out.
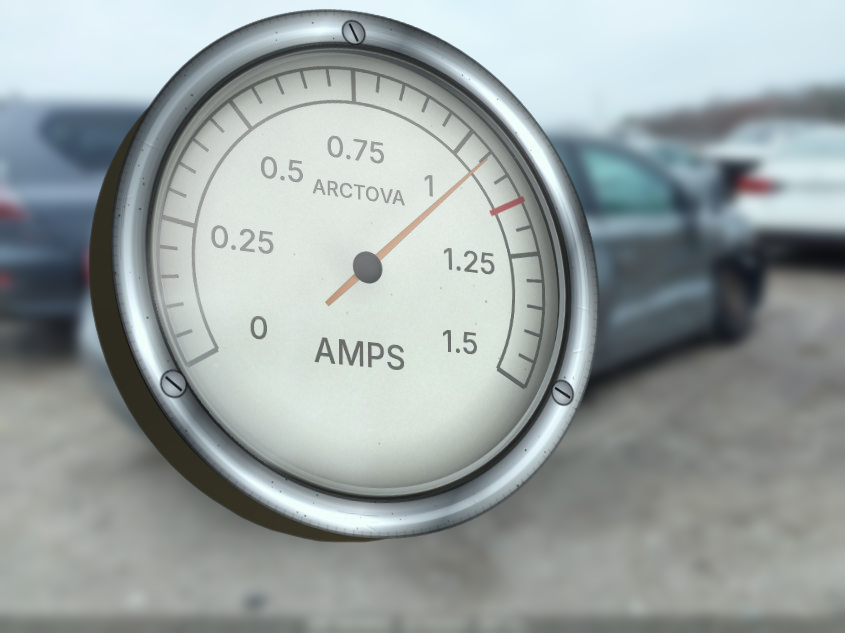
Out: 1.05,A
